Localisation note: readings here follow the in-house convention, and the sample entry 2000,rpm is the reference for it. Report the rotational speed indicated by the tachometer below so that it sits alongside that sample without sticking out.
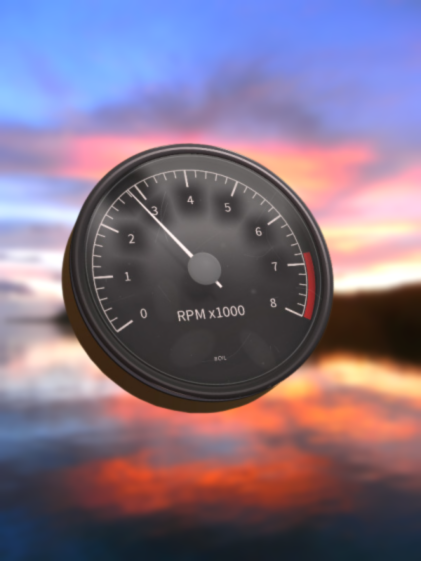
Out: 2800,rpm
